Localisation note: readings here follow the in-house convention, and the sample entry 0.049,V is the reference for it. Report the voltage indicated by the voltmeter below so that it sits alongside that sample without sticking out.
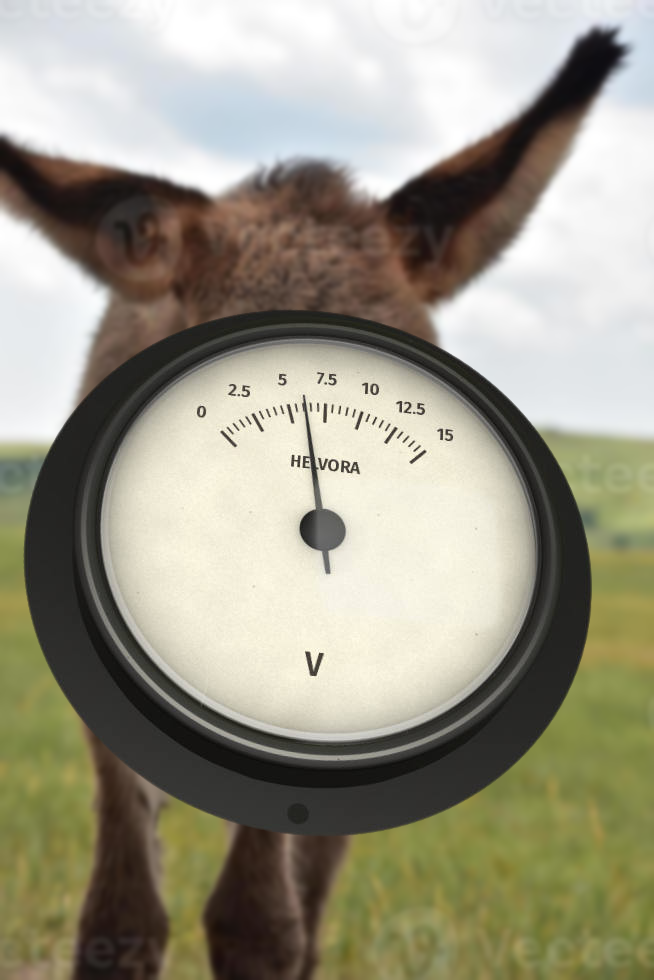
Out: 6,V
